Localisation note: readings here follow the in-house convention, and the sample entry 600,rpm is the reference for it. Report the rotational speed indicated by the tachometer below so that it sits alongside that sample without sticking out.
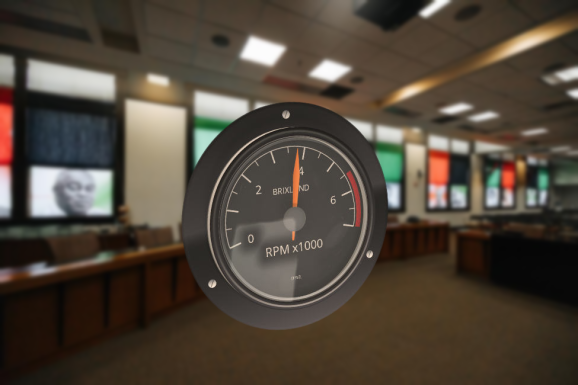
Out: 3750,rpm
